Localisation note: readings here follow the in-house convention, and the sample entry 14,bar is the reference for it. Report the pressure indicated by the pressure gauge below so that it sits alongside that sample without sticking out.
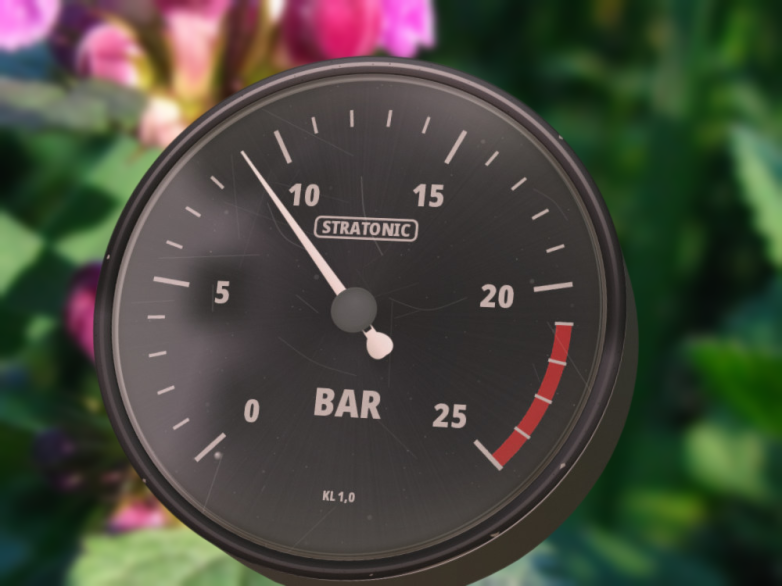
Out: 9,bar
